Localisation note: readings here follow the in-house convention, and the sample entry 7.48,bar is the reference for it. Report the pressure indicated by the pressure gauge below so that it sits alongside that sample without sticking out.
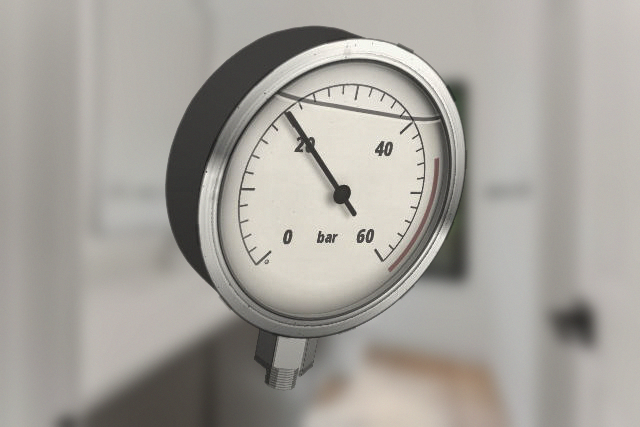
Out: 20,bar
